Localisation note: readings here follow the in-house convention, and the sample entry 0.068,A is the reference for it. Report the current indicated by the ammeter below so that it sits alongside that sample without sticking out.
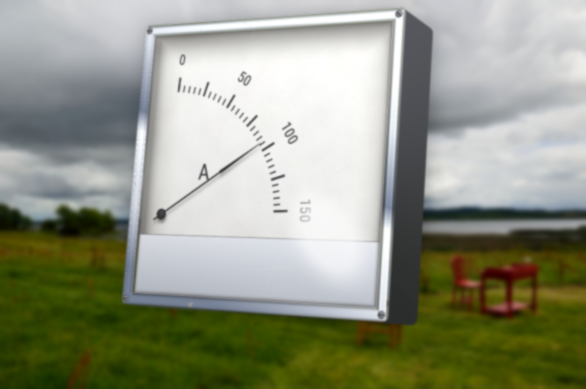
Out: 95,A
